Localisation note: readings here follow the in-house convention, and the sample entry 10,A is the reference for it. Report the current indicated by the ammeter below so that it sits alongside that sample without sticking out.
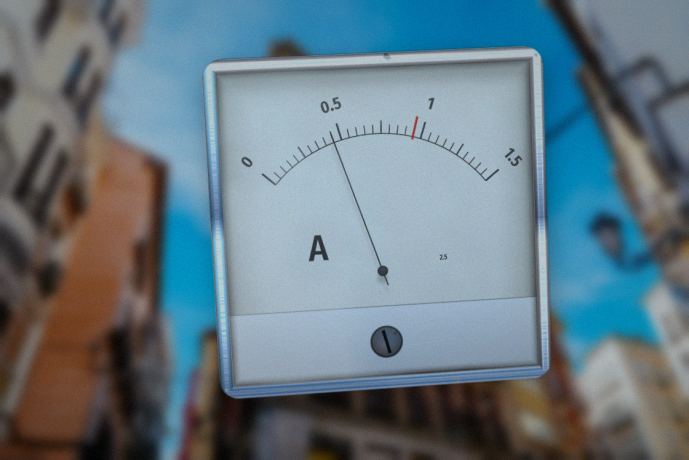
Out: 0.45,A
